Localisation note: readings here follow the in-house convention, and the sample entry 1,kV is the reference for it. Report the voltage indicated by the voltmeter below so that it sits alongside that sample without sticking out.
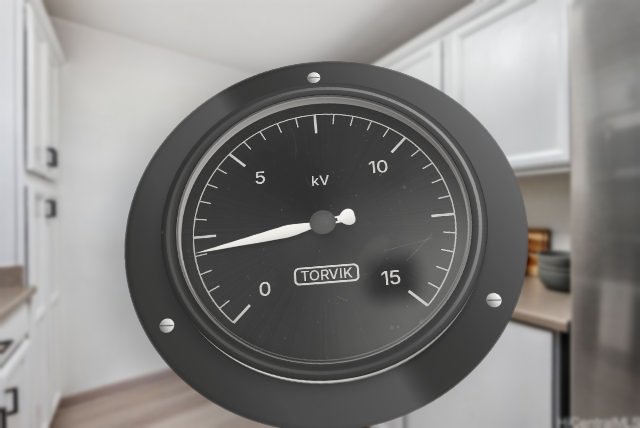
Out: 2,kV
